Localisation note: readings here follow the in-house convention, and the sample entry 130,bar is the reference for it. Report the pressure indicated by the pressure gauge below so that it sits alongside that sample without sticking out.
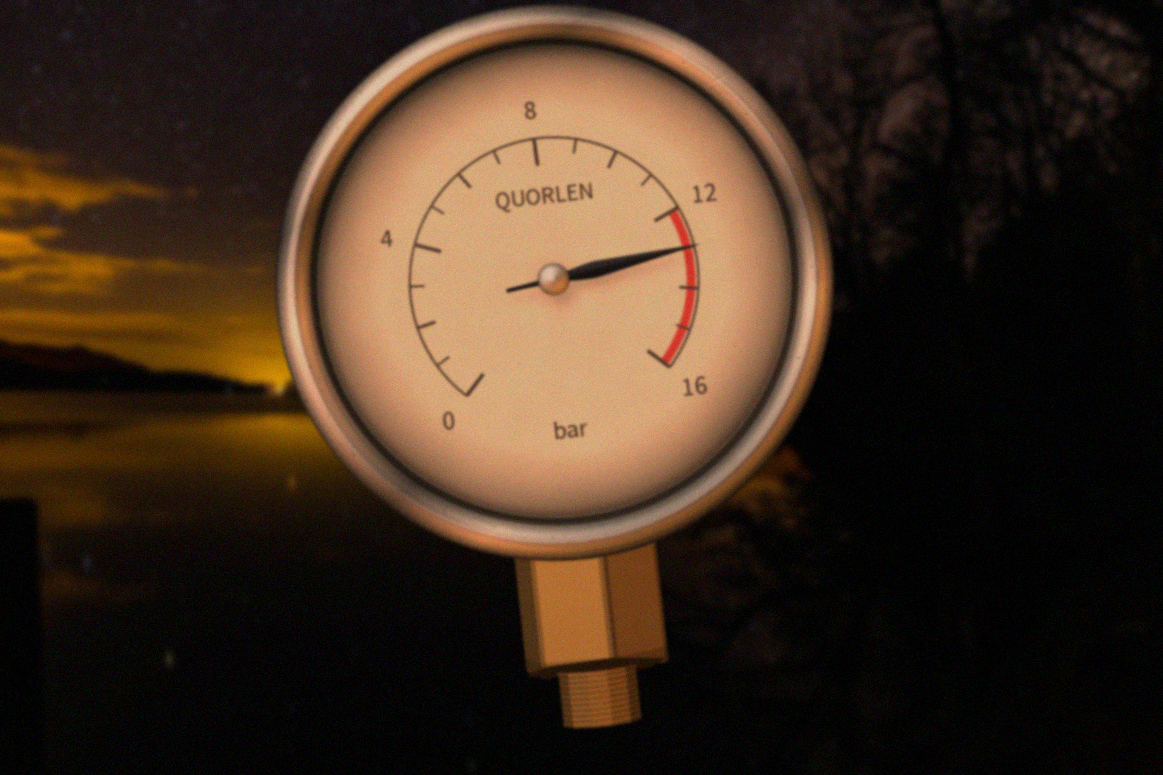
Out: 13,bar
